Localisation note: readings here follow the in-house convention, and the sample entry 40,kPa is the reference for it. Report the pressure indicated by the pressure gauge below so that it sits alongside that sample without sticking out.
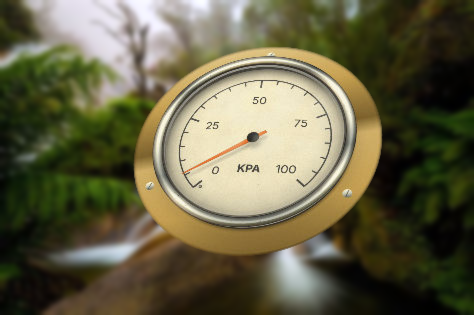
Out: 5,kPa
